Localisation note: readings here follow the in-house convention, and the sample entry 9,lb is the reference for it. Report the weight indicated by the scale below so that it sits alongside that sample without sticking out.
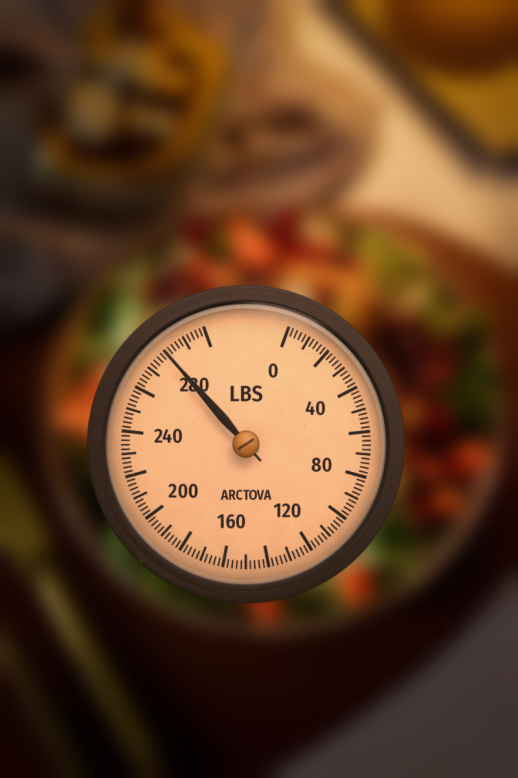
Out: 280,lb
